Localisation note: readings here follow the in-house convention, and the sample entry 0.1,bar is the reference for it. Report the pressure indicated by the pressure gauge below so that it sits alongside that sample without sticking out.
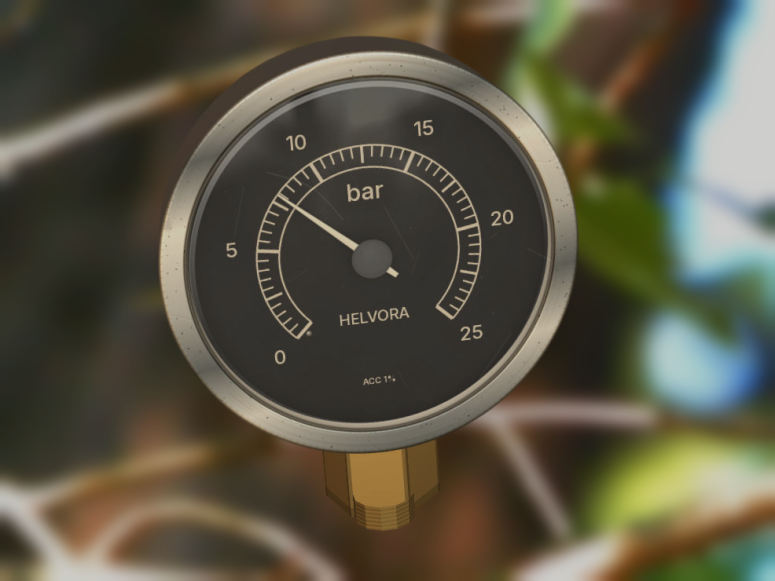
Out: 8,bar
